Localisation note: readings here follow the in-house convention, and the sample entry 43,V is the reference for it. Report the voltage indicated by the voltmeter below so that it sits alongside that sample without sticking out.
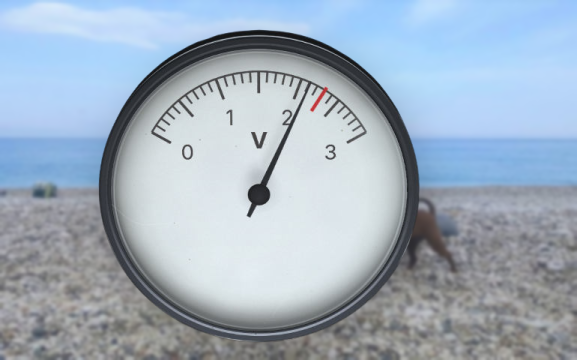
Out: 2.1,V
